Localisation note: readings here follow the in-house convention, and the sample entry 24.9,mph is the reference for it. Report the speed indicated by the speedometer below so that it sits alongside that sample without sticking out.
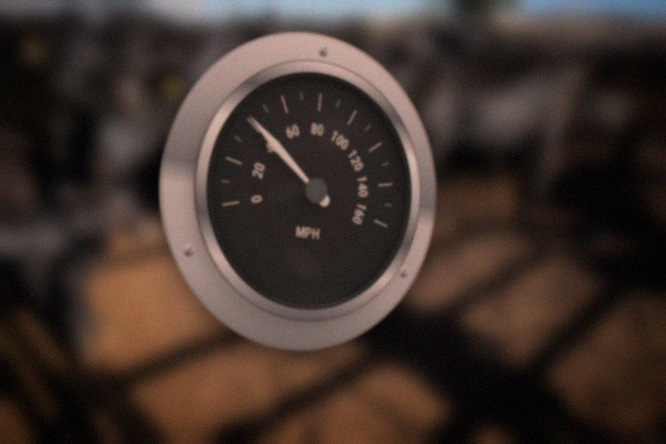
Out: 40,mph
